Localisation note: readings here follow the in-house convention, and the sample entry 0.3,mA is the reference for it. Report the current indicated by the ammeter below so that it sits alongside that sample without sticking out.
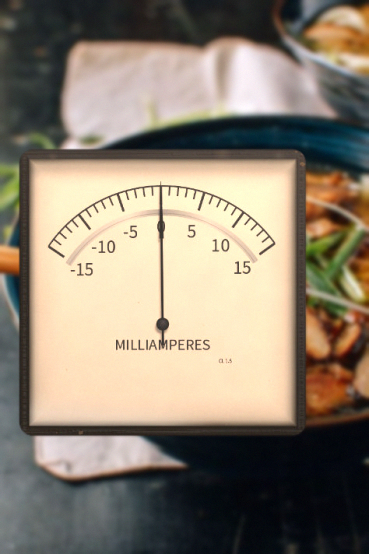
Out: 0,mA
